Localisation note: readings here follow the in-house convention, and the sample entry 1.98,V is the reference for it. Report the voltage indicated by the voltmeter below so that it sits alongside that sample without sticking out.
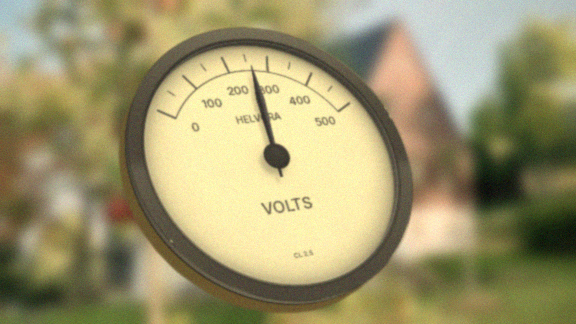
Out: 250,V
